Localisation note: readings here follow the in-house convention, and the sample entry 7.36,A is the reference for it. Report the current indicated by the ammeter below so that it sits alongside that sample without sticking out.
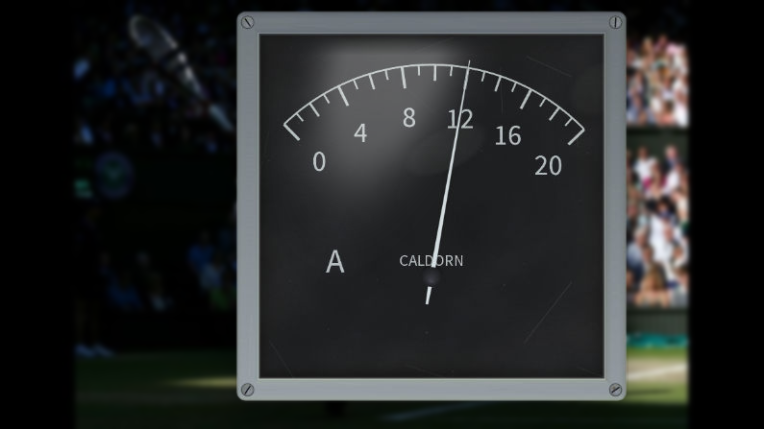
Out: 12,A
